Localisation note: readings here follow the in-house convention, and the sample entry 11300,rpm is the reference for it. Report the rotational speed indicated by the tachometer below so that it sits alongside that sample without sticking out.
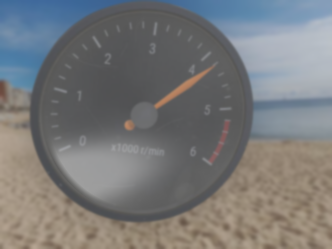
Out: 4200,rpm
